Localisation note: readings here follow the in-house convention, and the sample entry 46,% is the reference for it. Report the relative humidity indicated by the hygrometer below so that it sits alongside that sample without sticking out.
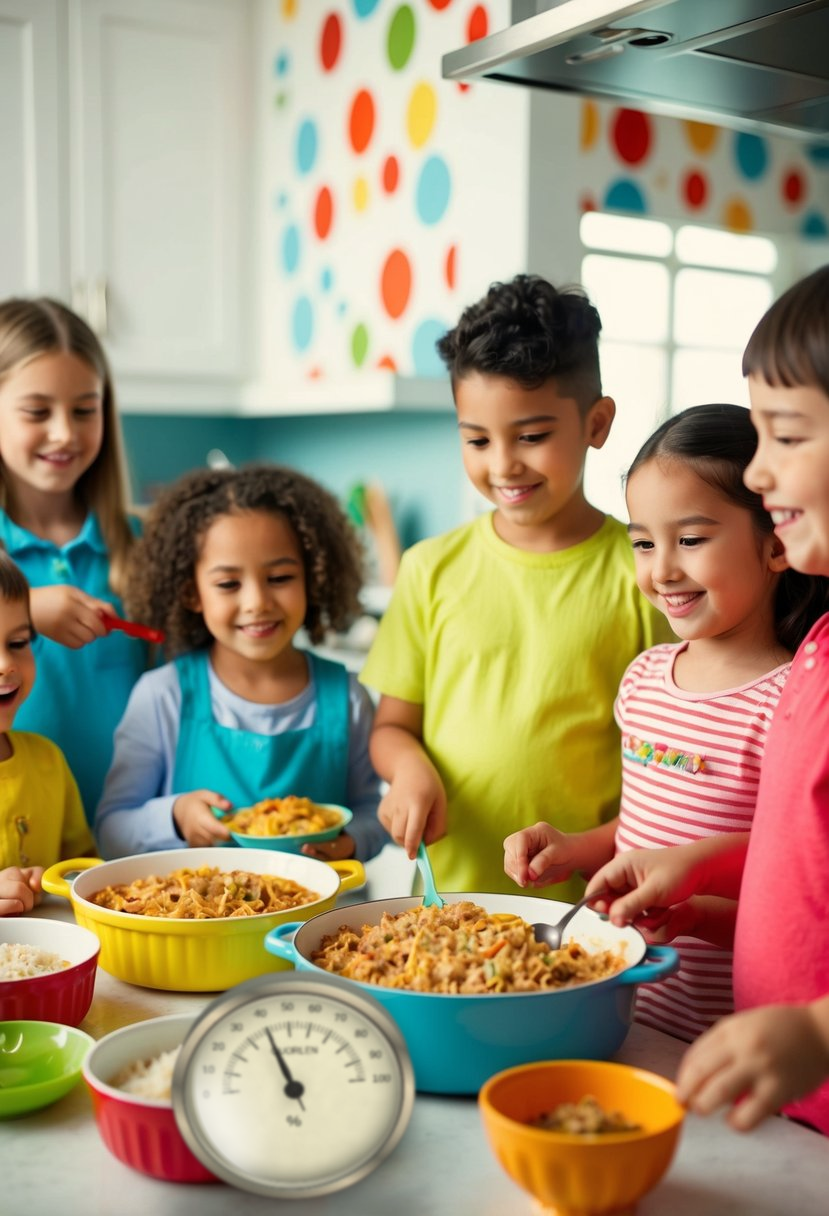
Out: 40,%
